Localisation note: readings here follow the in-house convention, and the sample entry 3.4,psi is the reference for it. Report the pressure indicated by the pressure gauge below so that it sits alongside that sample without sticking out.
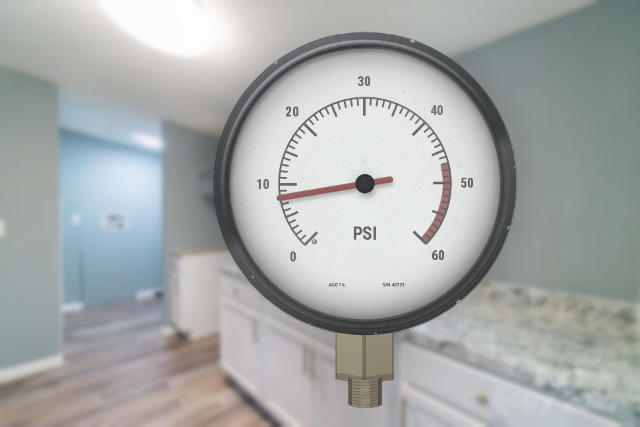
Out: 8,psi
